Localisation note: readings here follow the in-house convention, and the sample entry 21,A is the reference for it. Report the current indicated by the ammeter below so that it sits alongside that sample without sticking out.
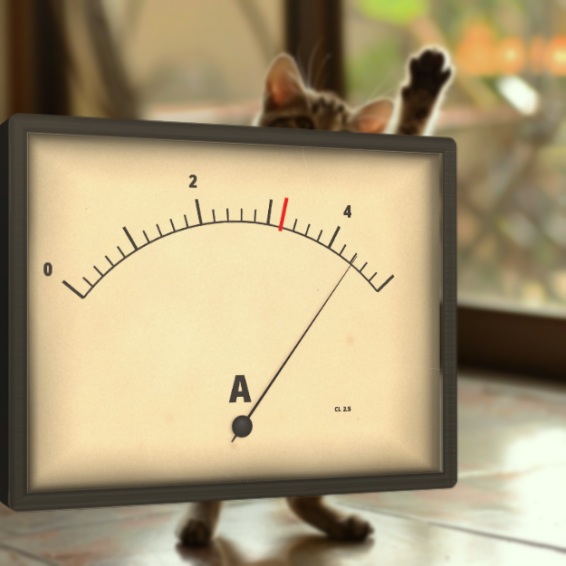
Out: 4.4,A
